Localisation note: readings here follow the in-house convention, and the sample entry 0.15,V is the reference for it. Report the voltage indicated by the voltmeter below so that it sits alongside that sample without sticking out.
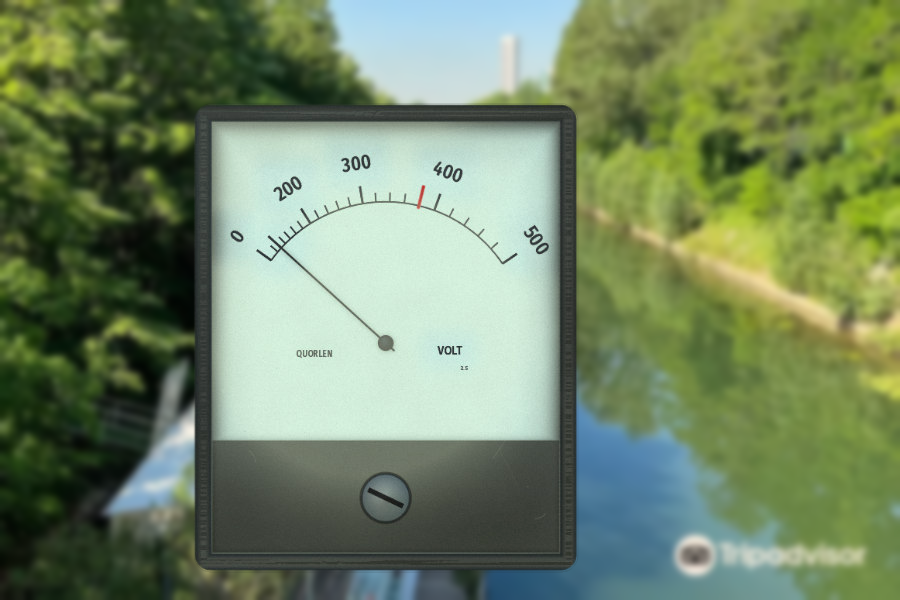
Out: 100,V
